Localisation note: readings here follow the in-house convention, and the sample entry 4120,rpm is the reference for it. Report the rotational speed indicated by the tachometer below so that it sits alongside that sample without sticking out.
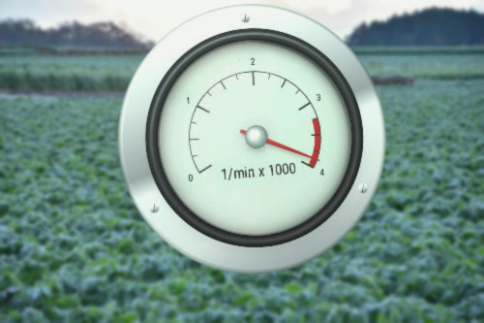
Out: 3875,rpm
